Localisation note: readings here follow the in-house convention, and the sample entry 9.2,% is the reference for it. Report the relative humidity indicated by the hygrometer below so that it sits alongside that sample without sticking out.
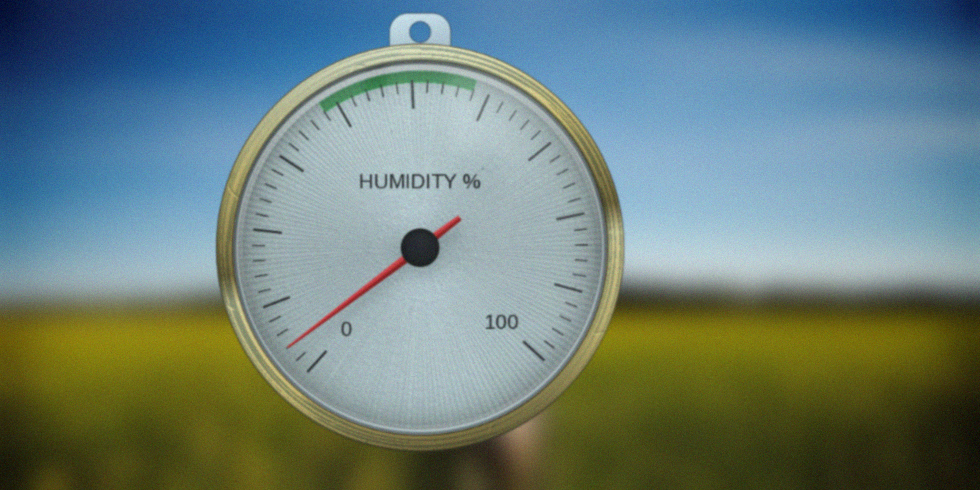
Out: 4,%
